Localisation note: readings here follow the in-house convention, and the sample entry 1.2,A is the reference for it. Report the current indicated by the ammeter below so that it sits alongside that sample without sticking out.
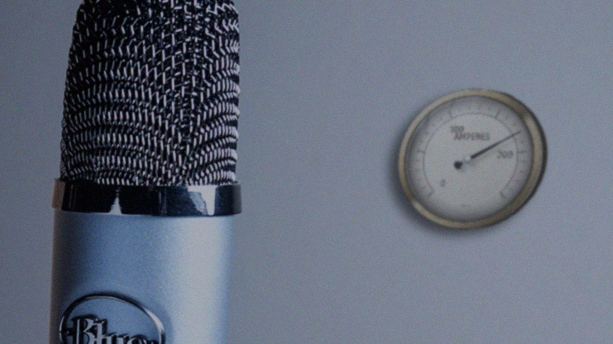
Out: 180,A
